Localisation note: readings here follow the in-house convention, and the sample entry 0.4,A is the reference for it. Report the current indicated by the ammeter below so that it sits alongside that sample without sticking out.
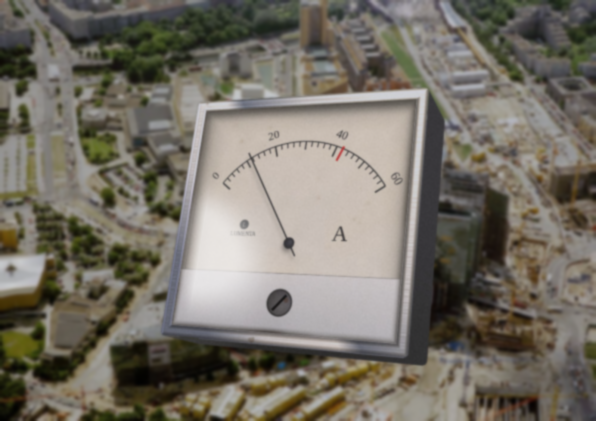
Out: 12,A
